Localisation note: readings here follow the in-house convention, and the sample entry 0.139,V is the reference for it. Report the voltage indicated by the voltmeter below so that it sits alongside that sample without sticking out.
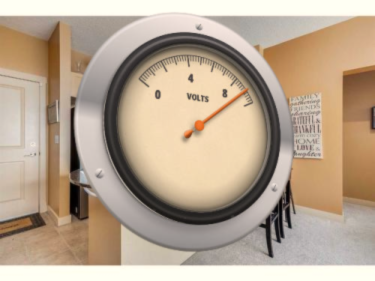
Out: 9,V
